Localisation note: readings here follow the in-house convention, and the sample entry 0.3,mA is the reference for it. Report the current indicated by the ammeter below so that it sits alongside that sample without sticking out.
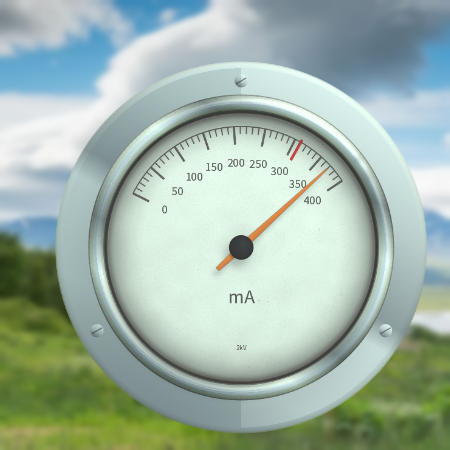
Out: 370,mA
